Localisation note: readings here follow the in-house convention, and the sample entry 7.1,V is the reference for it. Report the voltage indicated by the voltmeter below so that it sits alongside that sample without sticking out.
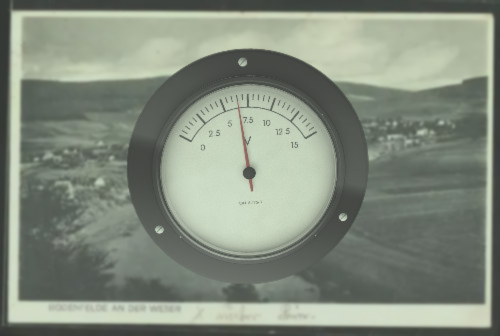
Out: 6.5,V
